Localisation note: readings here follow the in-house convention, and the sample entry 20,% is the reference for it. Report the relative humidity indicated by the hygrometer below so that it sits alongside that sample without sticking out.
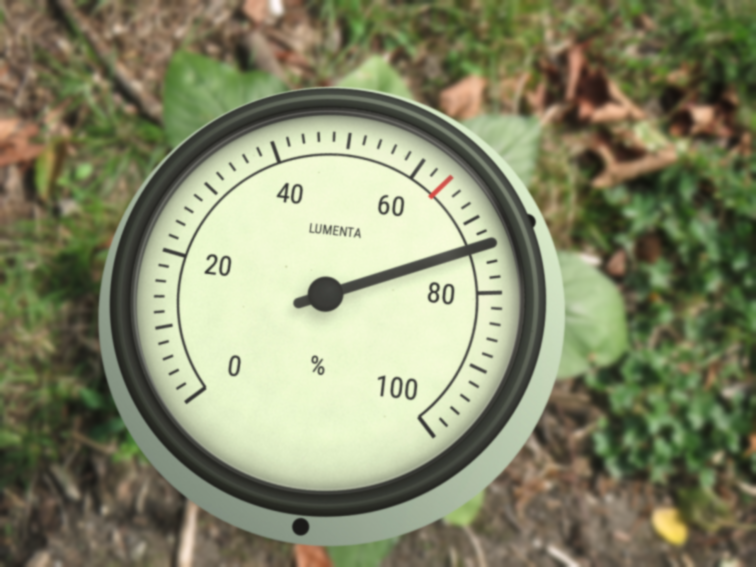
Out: 74,%
